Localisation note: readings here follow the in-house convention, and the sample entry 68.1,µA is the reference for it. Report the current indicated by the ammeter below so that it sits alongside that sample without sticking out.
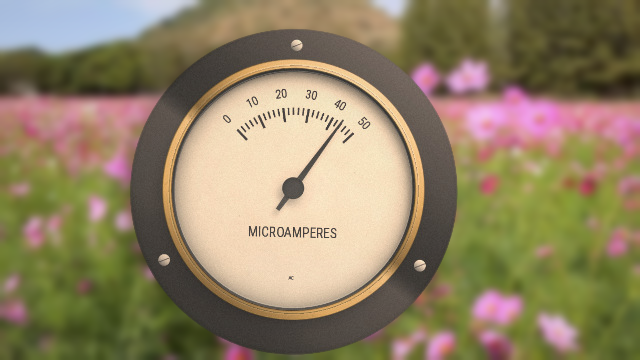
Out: 44,µA
